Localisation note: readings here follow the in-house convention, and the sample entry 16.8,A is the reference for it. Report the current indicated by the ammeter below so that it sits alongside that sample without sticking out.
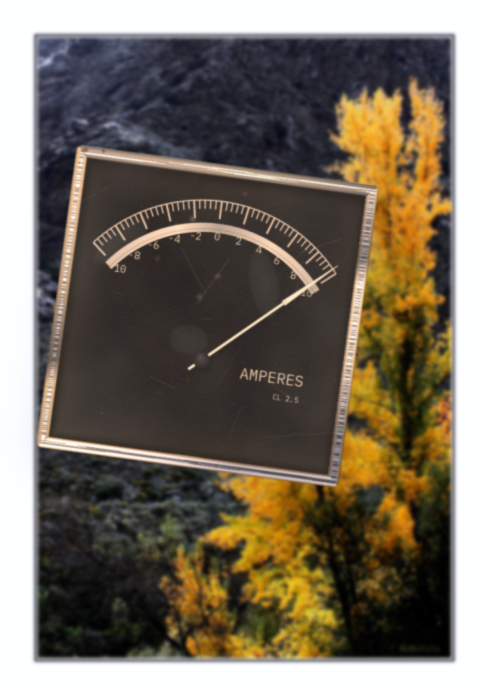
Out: 9.6,A
